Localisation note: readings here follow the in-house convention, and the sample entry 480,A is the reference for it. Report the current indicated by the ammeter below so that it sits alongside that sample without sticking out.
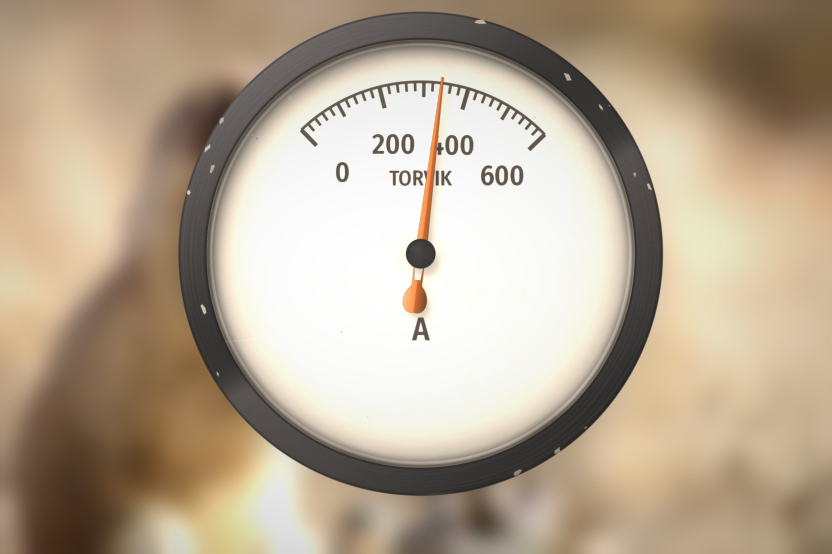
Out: 340,A
